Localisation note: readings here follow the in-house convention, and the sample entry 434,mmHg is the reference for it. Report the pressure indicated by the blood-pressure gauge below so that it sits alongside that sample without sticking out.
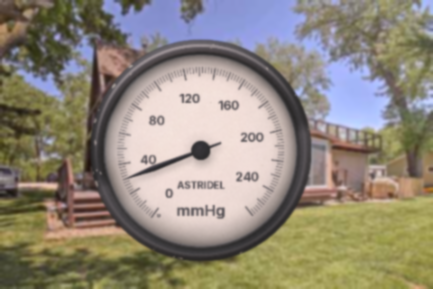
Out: 30,mmHg
